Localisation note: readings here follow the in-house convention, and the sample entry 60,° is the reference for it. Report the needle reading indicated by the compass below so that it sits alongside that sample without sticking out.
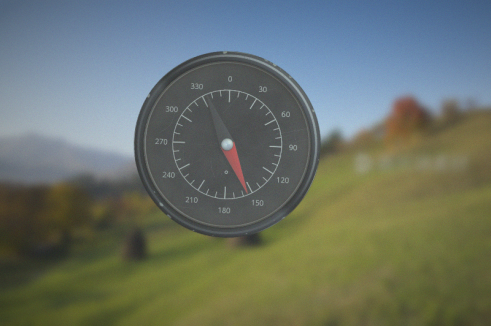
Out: 155,°
